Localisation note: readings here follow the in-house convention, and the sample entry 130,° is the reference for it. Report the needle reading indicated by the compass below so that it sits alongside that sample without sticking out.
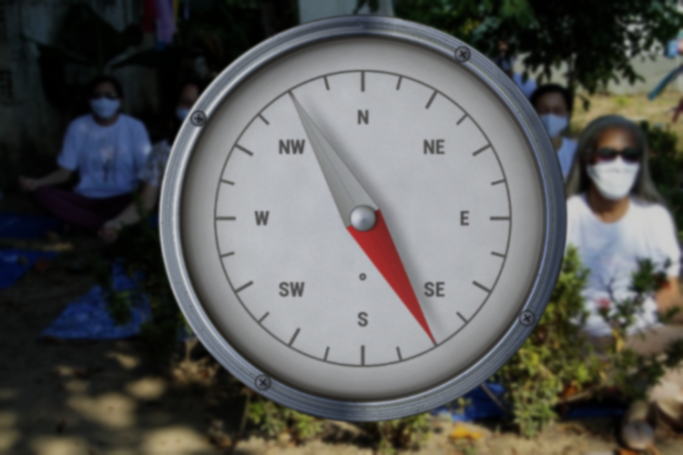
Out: 150,°
